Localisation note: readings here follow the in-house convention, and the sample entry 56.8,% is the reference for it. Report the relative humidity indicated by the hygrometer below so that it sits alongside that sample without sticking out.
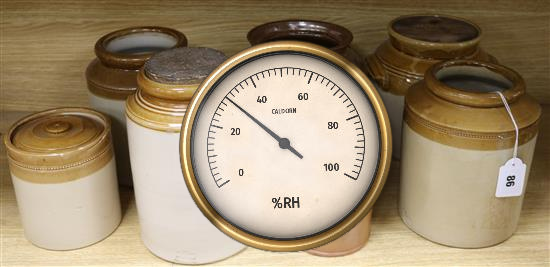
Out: 30,%
